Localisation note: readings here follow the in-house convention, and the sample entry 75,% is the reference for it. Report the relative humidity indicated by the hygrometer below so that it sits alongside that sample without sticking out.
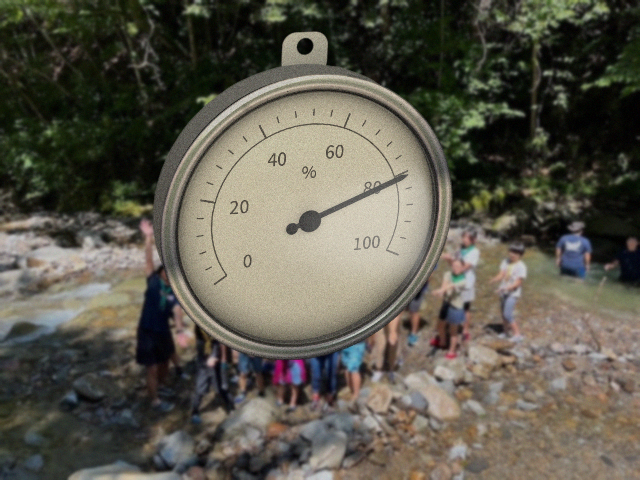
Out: 80,%
